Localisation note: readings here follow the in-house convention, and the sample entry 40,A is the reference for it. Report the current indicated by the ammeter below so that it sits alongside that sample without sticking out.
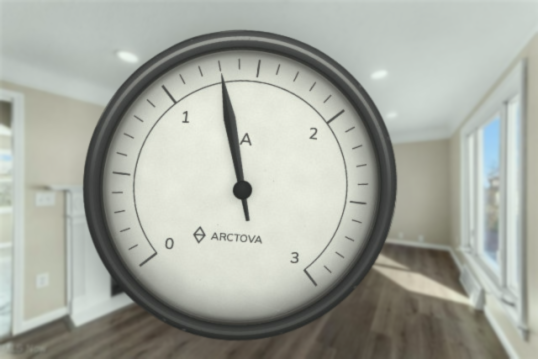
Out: 1.3,A
